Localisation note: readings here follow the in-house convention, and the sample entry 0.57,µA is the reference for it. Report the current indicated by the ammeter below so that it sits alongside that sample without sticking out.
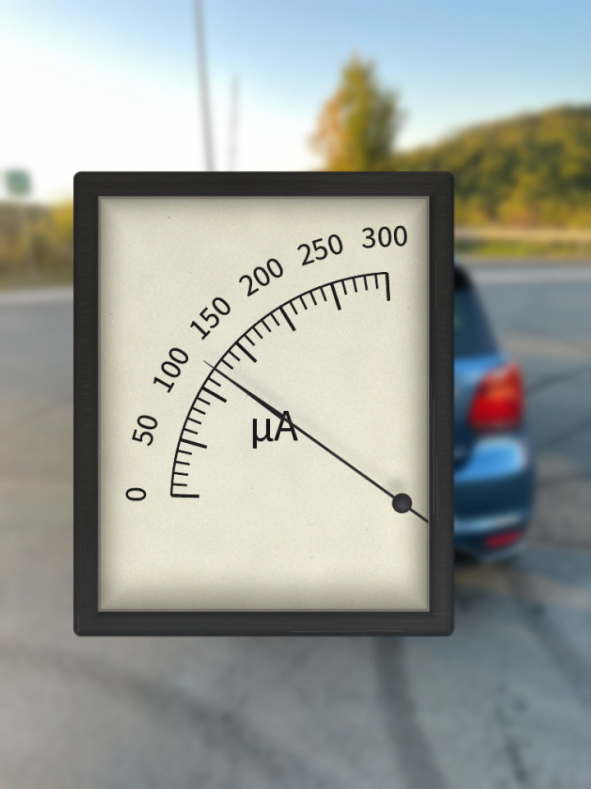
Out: 120,µA
